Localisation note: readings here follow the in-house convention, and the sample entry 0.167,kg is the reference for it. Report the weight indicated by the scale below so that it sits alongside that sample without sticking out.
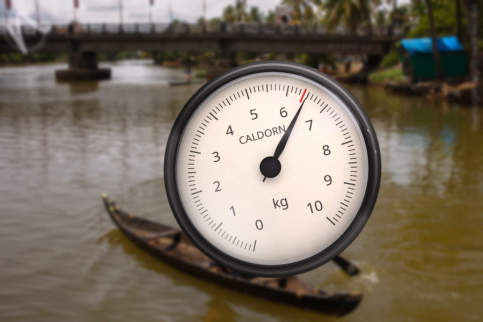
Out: 6.5,kg
